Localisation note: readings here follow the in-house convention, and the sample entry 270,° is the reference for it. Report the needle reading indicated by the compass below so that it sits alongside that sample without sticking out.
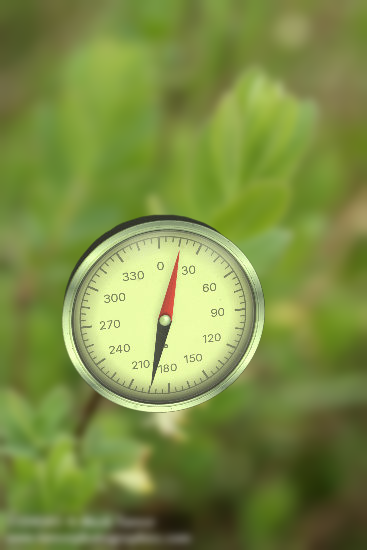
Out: 15,°
